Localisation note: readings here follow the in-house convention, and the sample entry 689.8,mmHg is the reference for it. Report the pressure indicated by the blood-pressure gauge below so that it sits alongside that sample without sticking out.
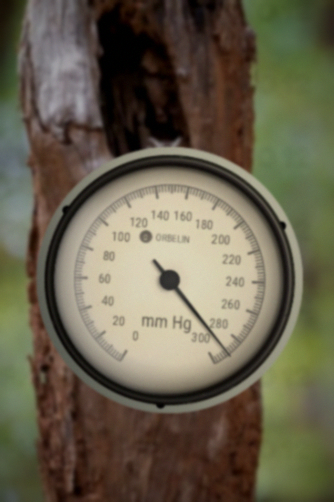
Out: 290,mmHg
